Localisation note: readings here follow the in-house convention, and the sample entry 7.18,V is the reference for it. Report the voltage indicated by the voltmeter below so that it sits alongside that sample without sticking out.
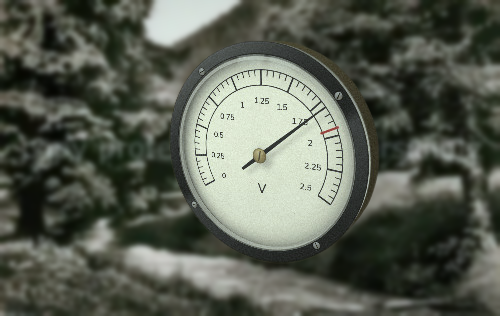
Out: 1.8,V
